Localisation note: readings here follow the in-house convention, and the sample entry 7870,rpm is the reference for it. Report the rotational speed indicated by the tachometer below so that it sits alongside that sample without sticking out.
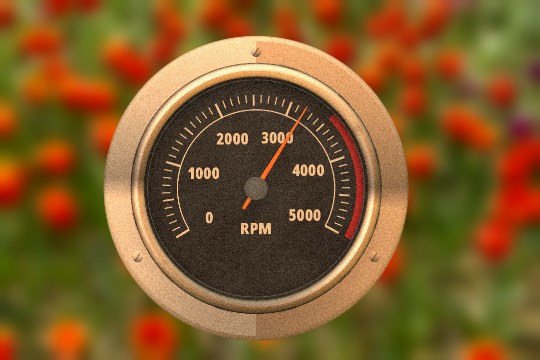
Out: 3200,rpm
